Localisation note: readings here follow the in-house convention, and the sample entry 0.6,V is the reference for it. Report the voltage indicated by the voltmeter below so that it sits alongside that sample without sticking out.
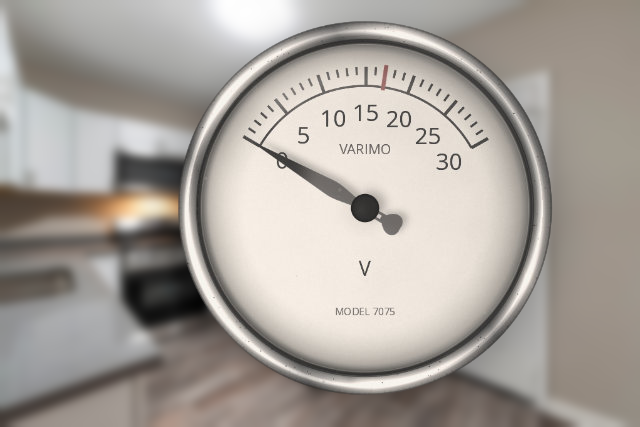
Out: 0,V
